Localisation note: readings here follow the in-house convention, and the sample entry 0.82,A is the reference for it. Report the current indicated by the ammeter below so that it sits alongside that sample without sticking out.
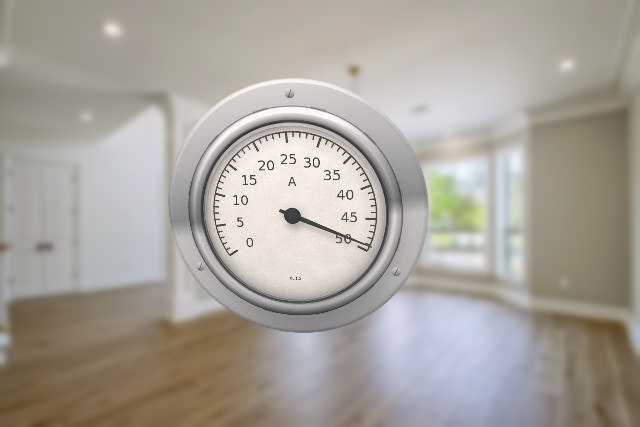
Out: 49,A
